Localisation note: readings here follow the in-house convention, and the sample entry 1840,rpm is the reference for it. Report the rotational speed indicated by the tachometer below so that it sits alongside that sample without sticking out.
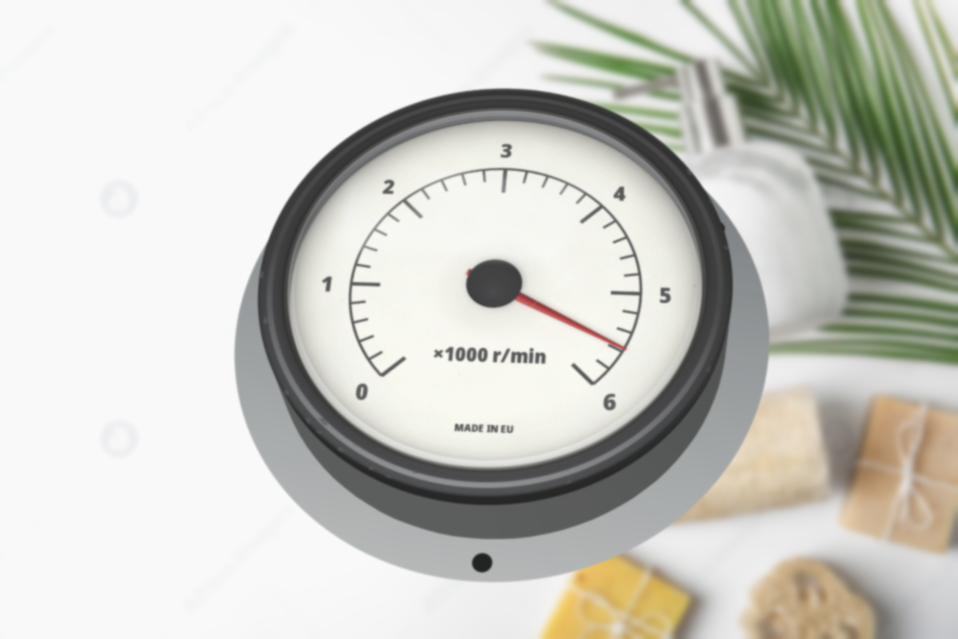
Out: 5600,rpm
